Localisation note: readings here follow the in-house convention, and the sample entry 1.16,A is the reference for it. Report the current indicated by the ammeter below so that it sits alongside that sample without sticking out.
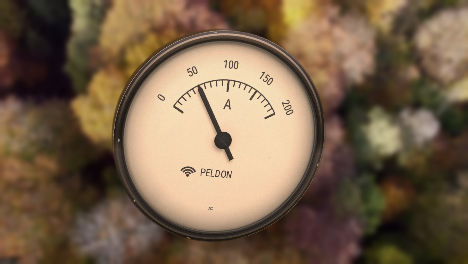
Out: 50,A
